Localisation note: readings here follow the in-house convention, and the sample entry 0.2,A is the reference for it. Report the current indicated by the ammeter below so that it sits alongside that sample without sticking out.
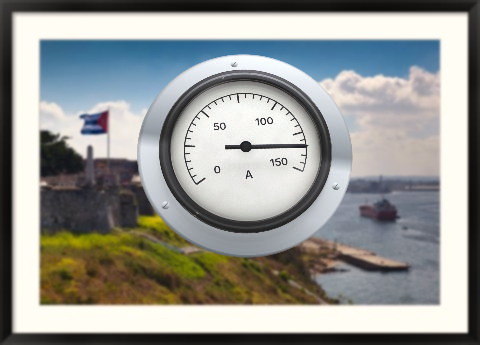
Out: 135,A
